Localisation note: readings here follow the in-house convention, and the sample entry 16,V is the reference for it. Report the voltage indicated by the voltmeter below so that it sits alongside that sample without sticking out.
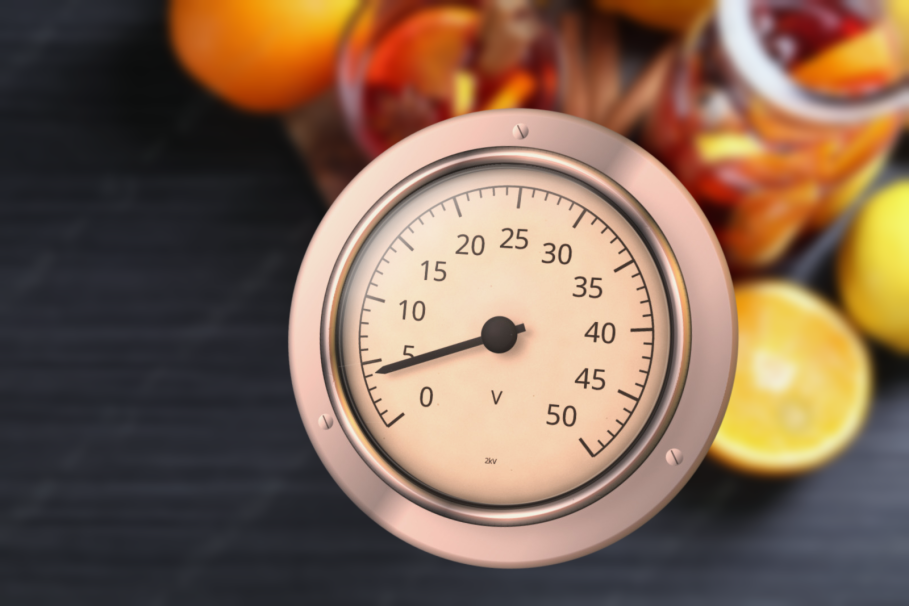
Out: 4,V
